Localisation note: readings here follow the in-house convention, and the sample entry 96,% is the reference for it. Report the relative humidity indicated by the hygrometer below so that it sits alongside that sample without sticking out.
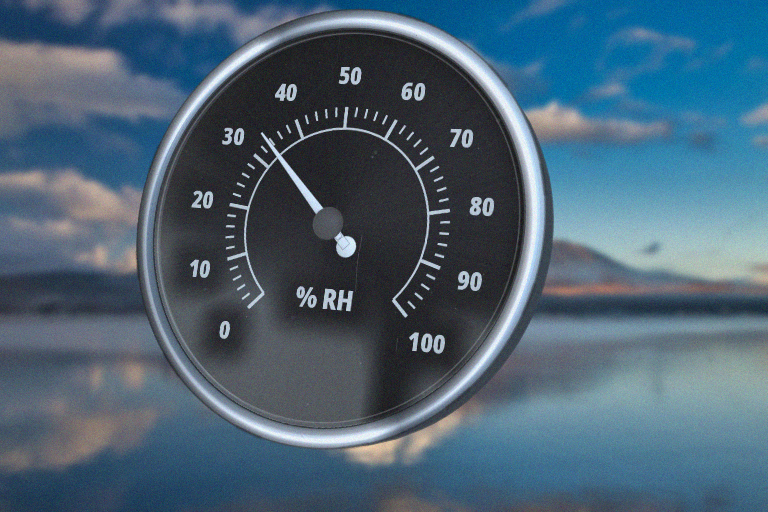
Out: 34,%
